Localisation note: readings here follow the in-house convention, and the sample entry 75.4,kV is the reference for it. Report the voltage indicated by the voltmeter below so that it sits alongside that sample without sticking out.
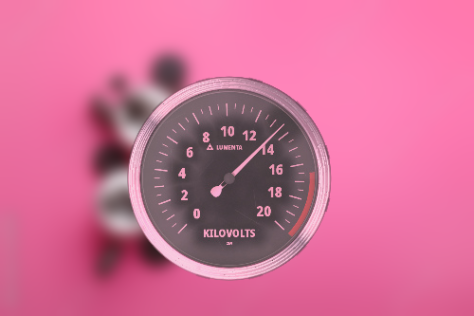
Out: 13.5,kV
